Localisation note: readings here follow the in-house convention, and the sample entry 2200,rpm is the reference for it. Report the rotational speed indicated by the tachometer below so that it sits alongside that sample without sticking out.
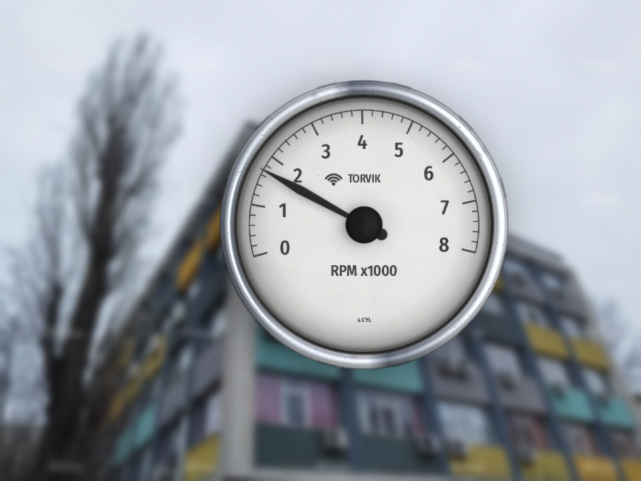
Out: 1700,rpm
